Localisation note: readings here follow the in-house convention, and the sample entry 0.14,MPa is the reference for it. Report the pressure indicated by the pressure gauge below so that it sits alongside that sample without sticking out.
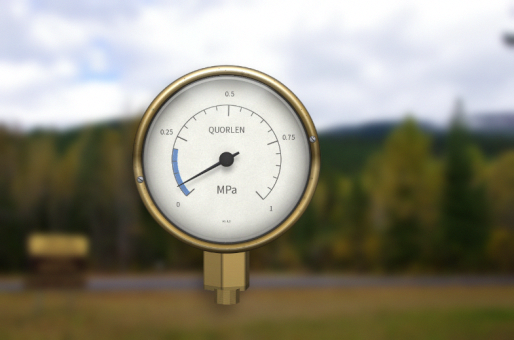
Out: 0.05,MPa
